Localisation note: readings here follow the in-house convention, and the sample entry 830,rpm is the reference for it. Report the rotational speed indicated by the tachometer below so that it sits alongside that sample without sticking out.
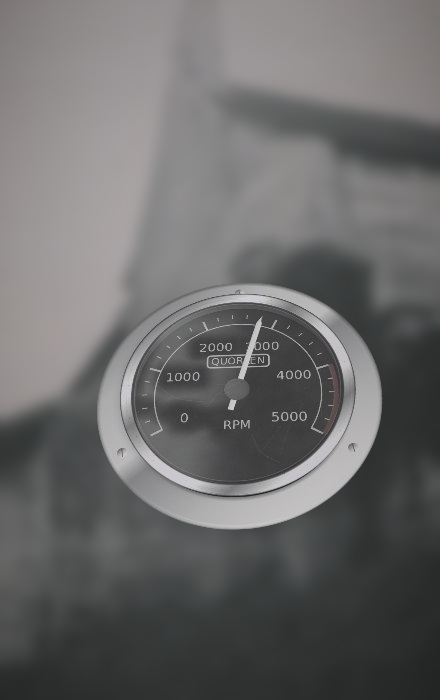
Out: 2800,rpm
